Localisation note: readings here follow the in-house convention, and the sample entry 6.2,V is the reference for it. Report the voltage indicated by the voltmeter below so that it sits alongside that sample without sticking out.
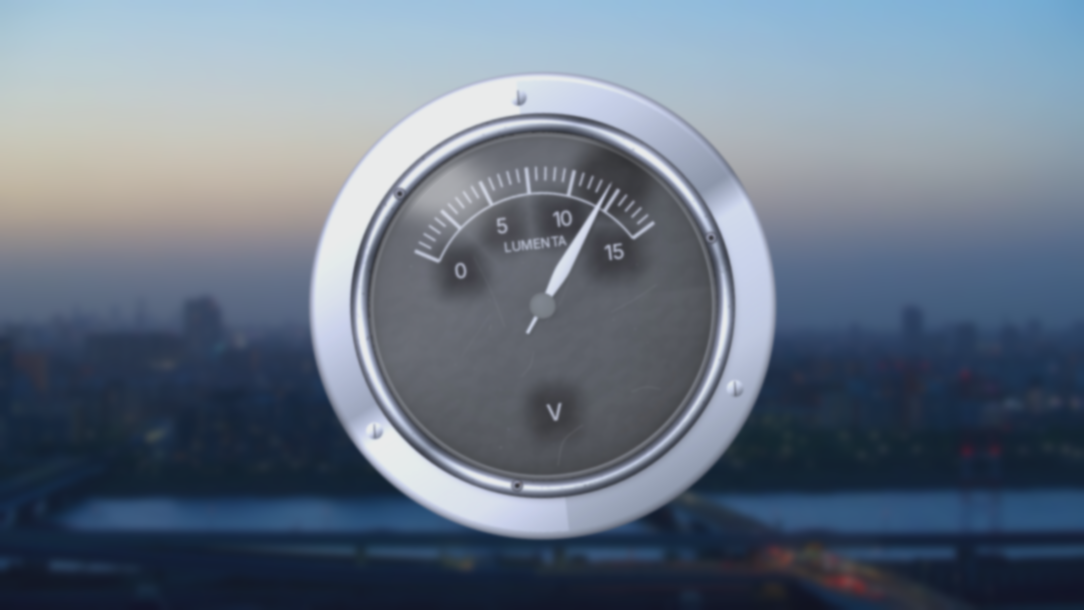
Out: 12,V
